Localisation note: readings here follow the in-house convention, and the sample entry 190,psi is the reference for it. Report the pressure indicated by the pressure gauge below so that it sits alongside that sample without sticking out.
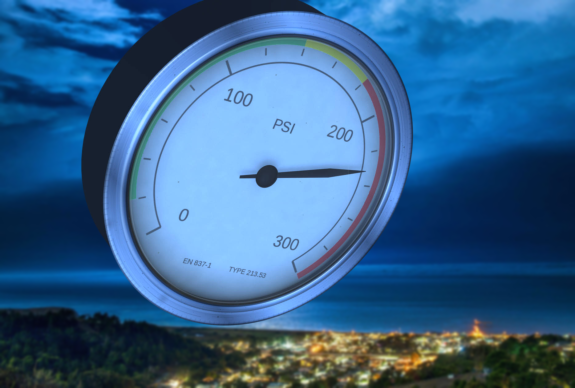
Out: 230,psi
